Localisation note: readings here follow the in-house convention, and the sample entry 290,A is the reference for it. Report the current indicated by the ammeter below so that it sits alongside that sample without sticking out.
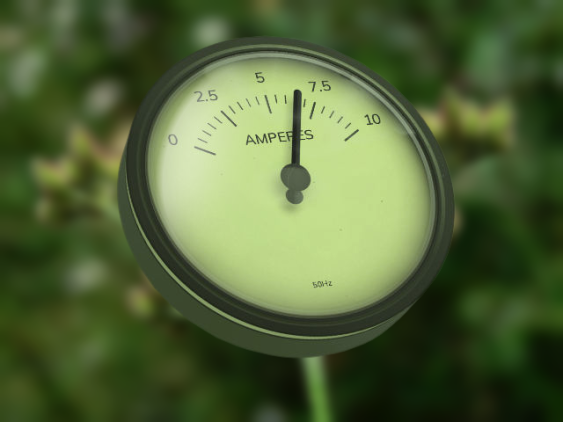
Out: 6.5,A
